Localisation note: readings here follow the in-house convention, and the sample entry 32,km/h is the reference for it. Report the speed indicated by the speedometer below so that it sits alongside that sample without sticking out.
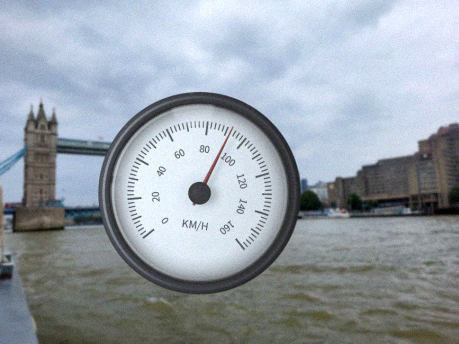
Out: 92,km/h
